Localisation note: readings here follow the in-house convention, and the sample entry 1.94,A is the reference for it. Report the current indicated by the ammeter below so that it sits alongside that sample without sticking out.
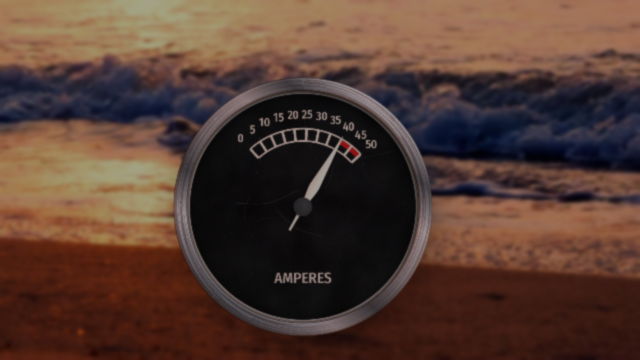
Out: 40,A
